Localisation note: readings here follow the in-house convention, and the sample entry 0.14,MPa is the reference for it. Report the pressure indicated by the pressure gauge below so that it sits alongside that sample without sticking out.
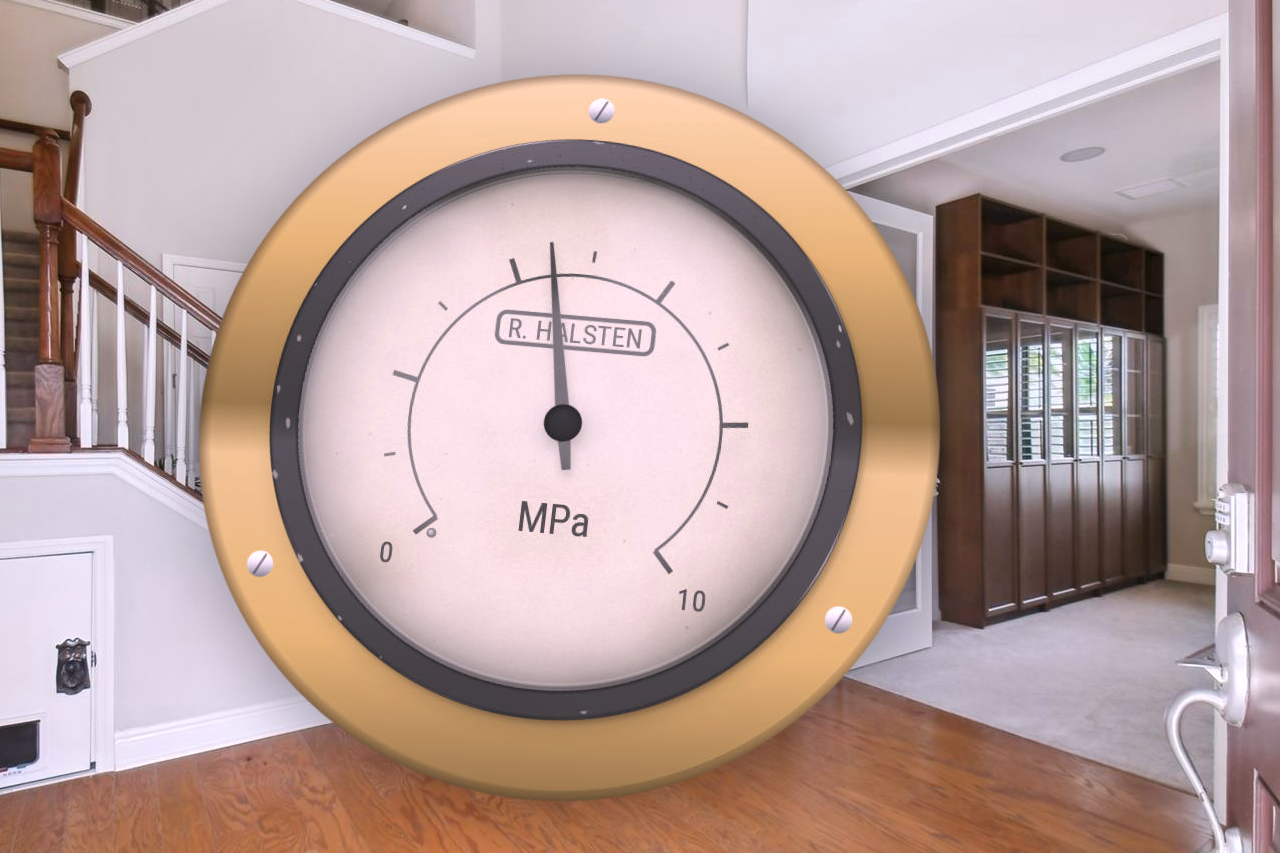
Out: 4.5,MPa
